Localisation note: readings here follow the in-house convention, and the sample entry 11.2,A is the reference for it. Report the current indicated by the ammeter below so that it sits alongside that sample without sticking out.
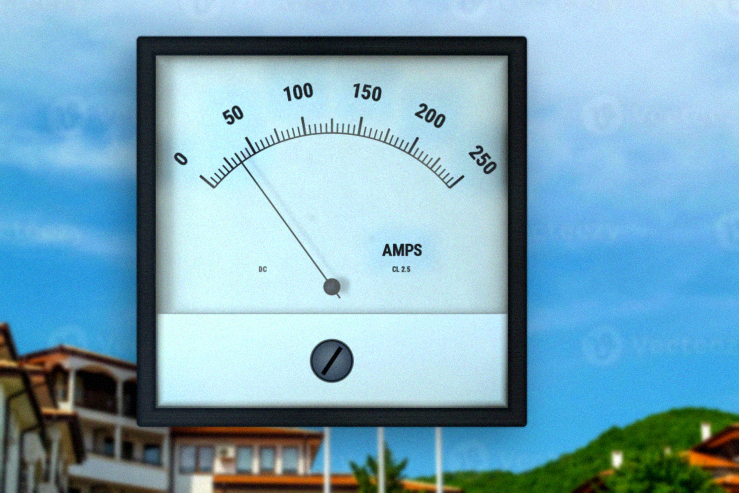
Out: 35,A
